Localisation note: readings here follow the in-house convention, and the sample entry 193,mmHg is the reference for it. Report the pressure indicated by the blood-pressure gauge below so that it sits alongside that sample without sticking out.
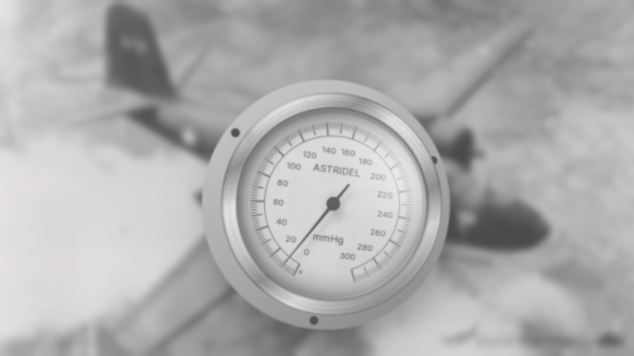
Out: 10,mmHg
